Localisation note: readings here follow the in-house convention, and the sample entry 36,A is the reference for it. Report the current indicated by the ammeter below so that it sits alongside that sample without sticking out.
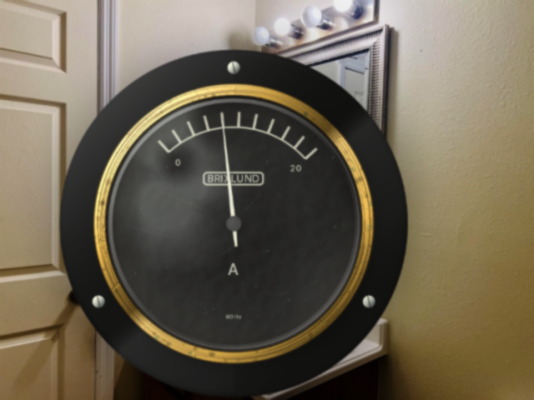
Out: 8,A
